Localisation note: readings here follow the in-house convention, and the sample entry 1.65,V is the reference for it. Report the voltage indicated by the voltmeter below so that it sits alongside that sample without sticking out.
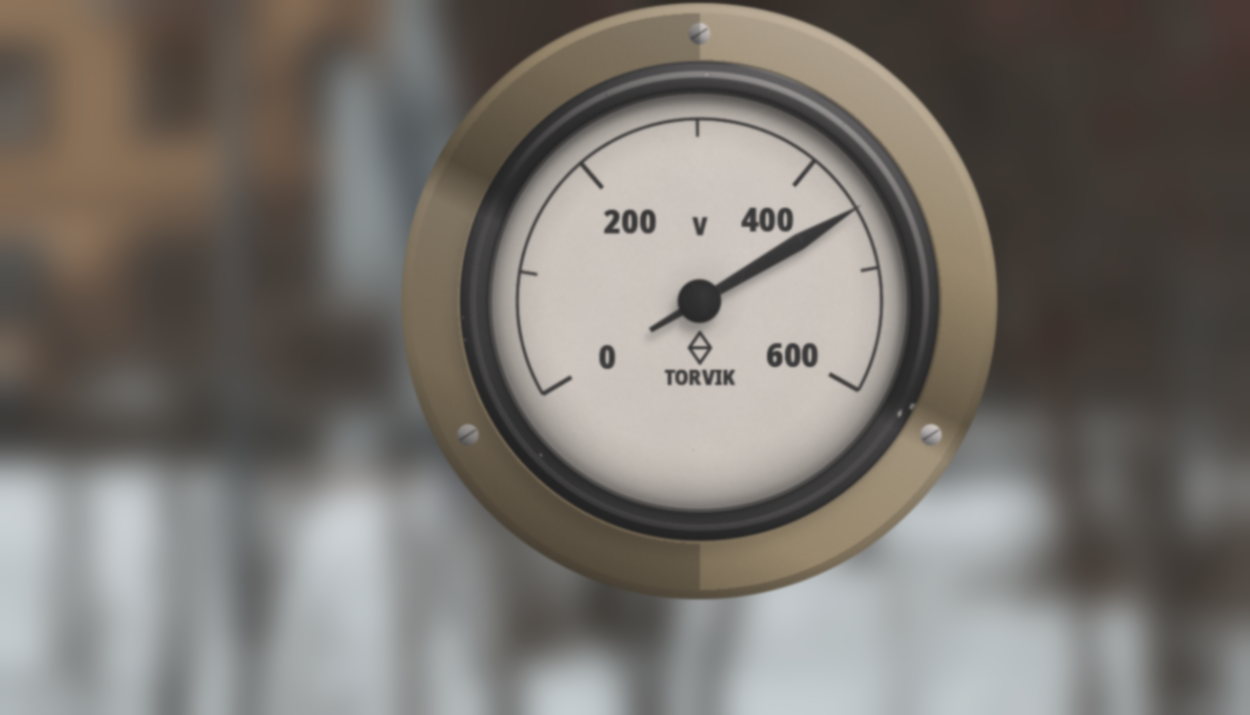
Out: 450,V
